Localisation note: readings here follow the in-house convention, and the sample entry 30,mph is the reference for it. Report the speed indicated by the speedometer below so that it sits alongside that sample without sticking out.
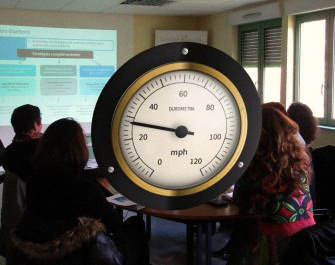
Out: 28,mph
